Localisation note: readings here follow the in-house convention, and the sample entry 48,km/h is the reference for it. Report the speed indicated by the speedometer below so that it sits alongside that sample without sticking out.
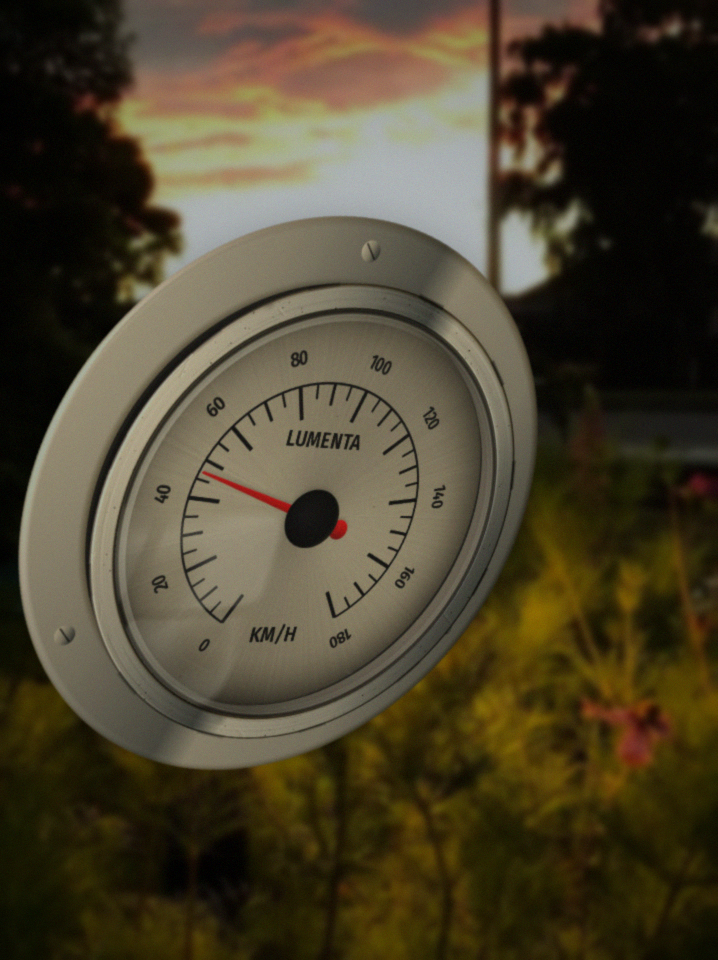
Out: 47.5,km/h
